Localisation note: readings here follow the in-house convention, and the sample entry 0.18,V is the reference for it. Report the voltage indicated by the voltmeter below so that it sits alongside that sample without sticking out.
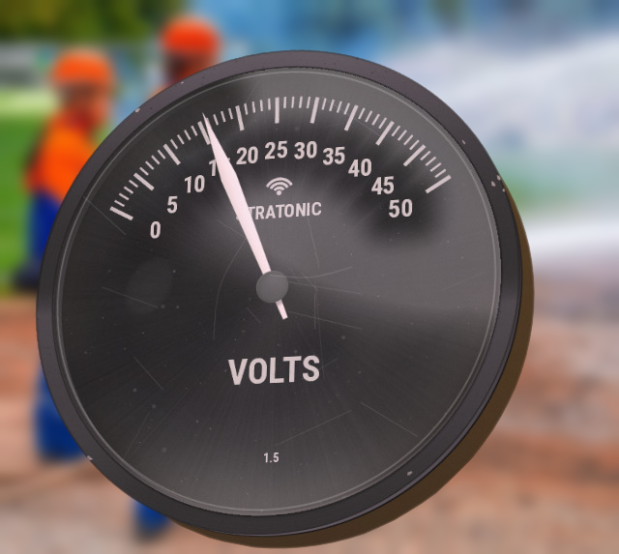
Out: 16,V
